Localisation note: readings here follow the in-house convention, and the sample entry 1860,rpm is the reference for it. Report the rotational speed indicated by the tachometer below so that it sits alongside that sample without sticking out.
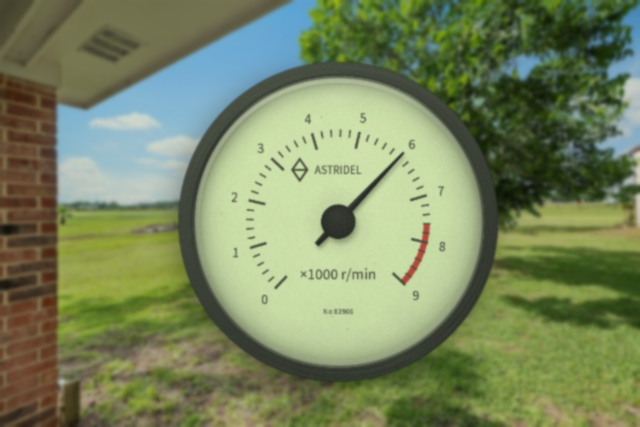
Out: 6000,rpm
